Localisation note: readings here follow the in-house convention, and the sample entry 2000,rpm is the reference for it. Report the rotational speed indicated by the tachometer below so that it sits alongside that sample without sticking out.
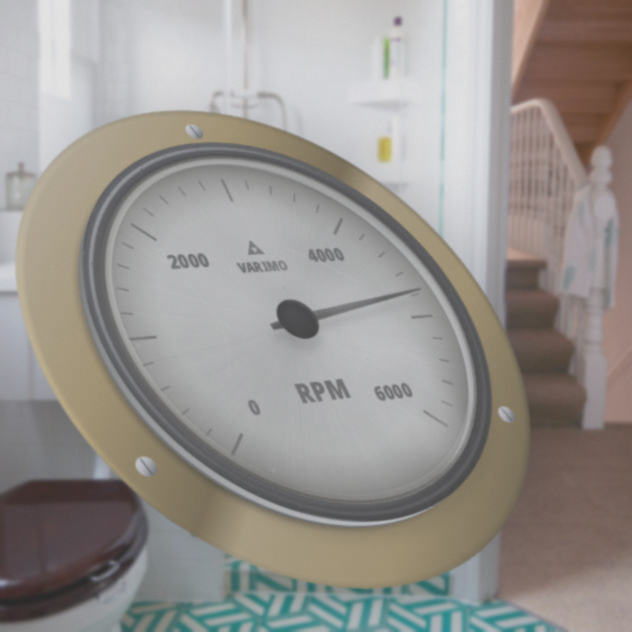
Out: 4800,rpm
